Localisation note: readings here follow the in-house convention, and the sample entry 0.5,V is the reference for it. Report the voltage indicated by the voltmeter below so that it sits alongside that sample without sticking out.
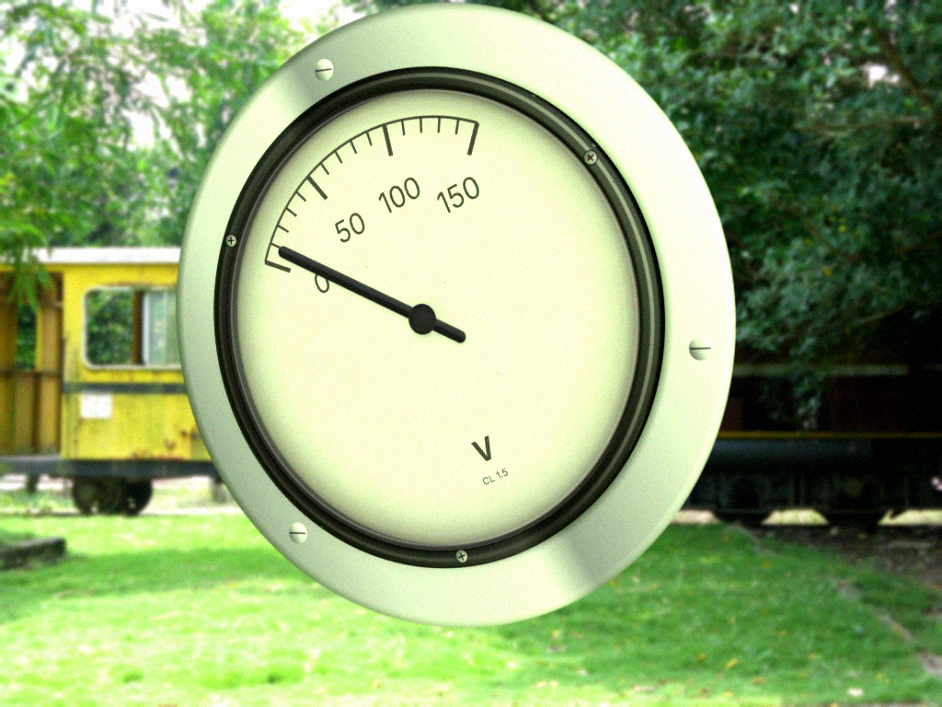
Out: 10,V
